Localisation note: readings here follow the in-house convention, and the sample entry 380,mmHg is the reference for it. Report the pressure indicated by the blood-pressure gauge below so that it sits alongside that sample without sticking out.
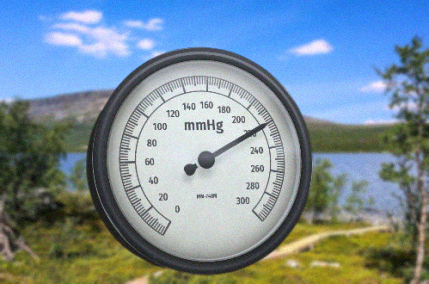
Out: 220,mmHg
